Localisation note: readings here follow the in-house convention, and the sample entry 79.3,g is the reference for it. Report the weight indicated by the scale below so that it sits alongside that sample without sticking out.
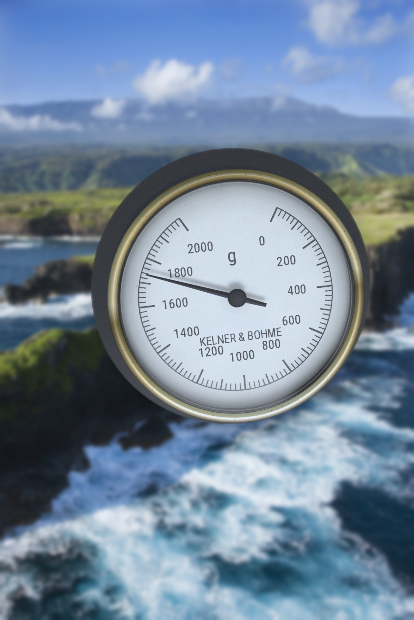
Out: 1740,g
